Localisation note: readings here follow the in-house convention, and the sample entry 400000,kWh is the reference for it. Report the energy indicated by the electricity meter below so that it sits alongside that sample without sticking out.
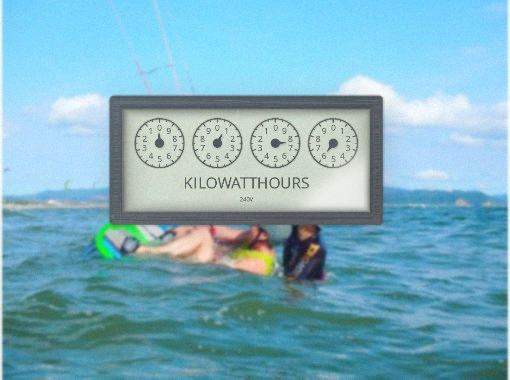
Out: 76,kWh
